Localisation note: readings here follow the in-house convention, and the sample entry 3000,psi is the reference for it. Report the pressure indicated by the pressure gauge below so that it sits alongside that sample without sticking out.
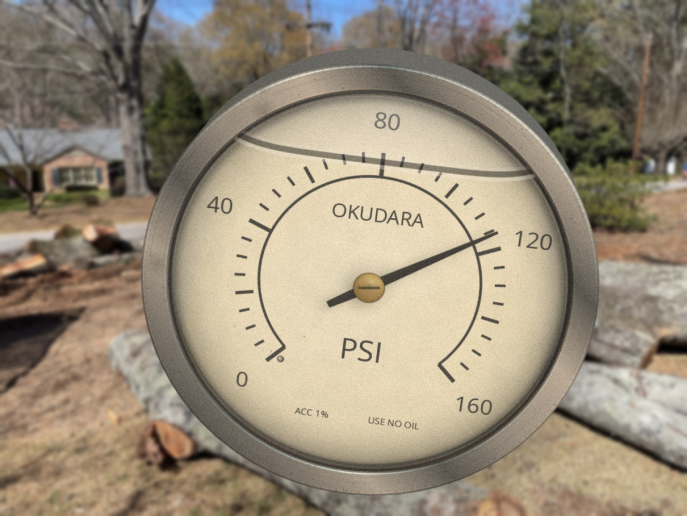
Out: 115,psi
